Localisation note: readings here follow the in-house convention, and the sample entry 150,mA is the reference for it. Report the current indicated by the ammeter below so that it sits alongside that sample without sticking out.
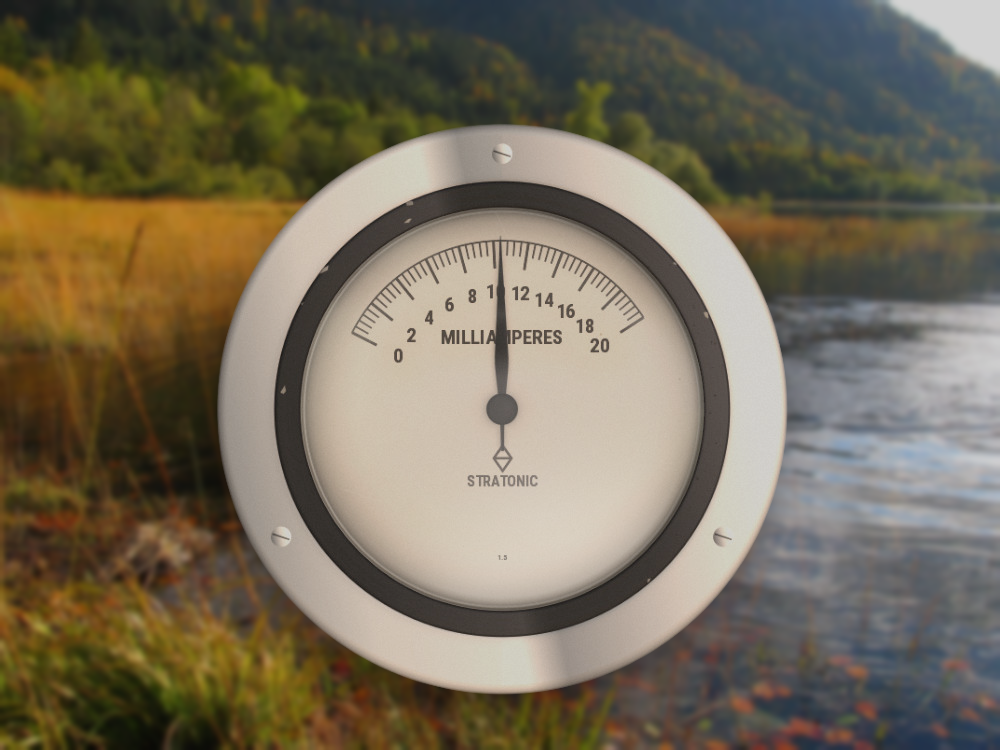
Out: 10.4,mA
